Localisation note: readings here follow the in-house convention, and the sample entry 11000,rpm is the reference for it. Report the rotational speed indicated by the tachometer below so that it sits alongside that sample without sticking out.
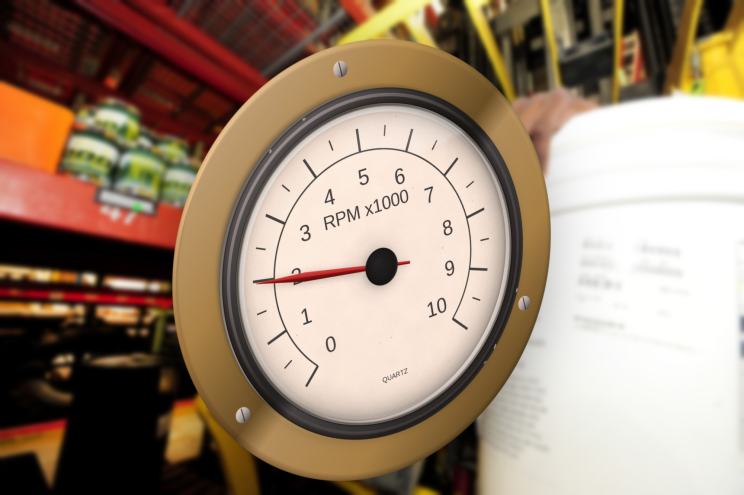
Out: 2000,rpm
